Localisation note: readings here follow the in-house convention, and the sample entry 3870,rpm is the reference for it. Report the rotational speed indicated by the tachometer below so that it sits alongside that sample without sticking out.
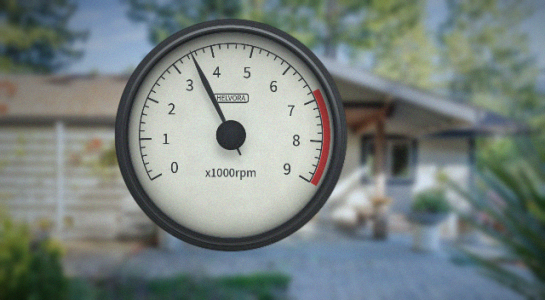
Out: 3500,rpm
